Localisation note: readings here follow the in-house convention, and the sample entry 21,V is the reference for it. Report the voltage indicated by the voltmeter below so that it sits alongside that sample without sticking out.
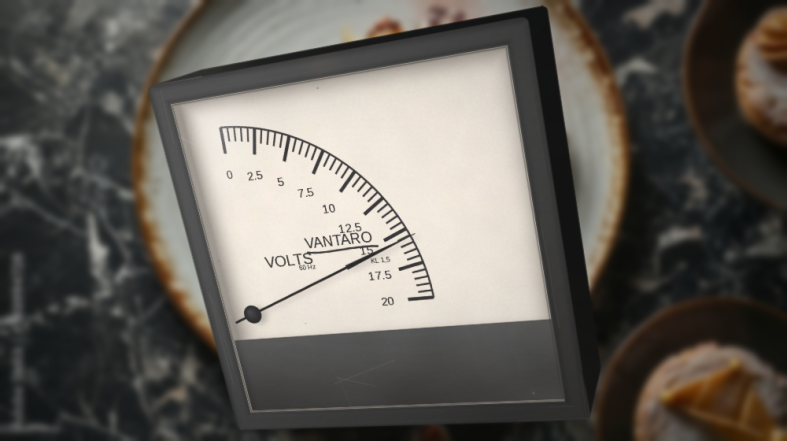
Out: 15.5,V
